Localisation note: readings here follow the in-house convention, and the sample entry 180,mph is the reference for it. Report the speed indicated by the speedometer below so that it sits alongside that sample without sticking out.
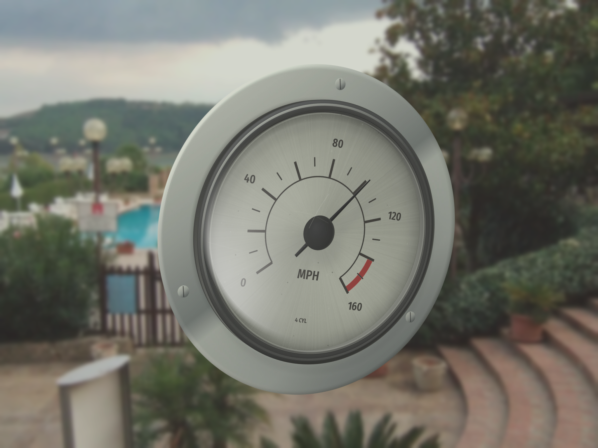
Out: 100,mph
